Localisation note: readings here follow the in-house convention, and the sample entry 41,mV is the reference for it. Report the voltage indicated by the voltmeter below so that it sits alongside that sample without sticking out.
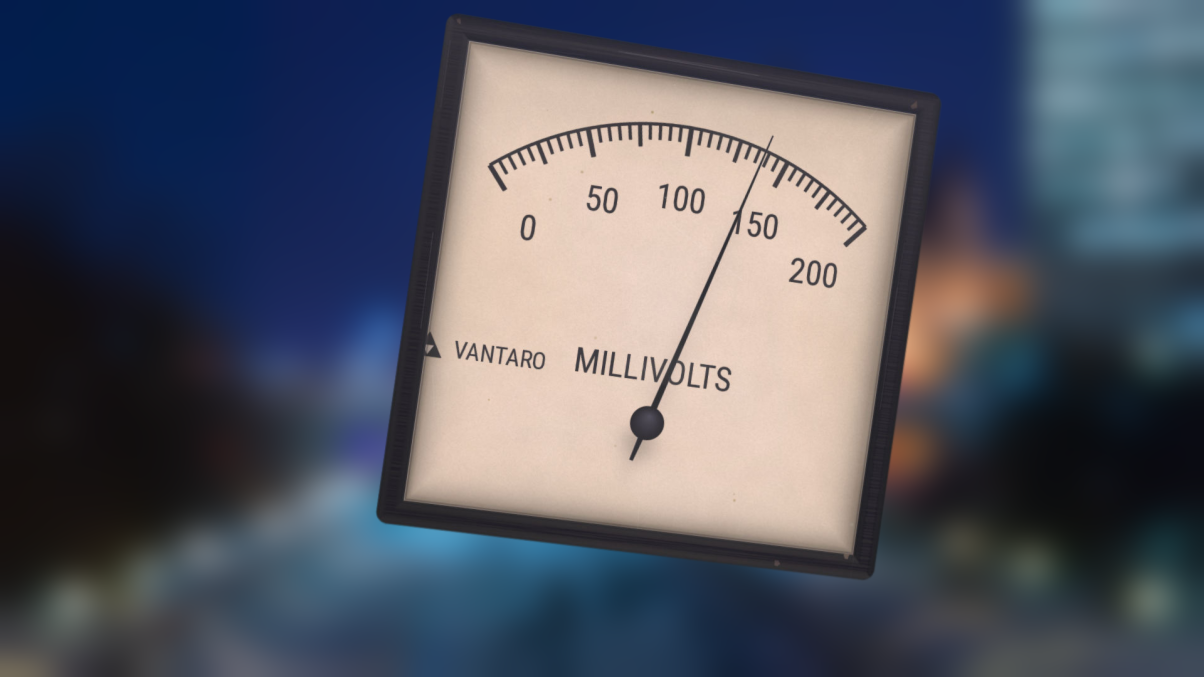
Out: 137.5,mV
